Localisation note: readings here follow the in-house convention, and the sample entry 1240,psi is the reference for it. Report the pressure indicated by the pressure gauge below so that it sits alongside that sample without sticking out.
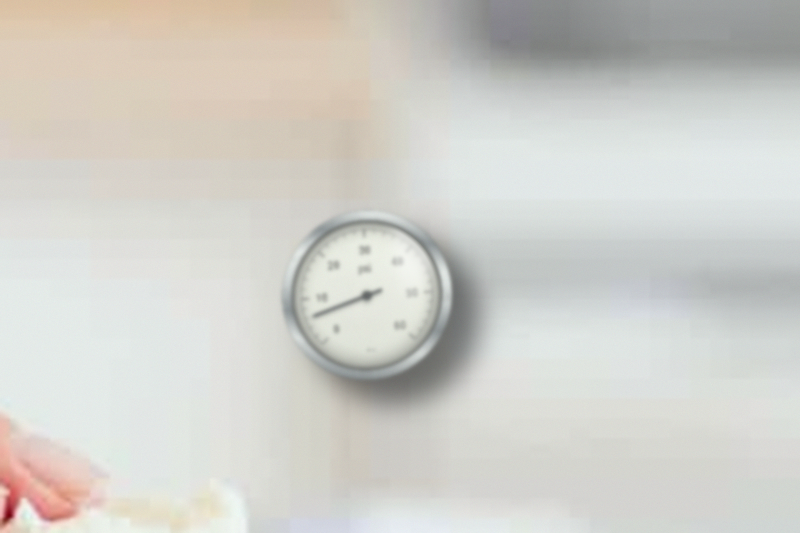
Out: 6,psi
